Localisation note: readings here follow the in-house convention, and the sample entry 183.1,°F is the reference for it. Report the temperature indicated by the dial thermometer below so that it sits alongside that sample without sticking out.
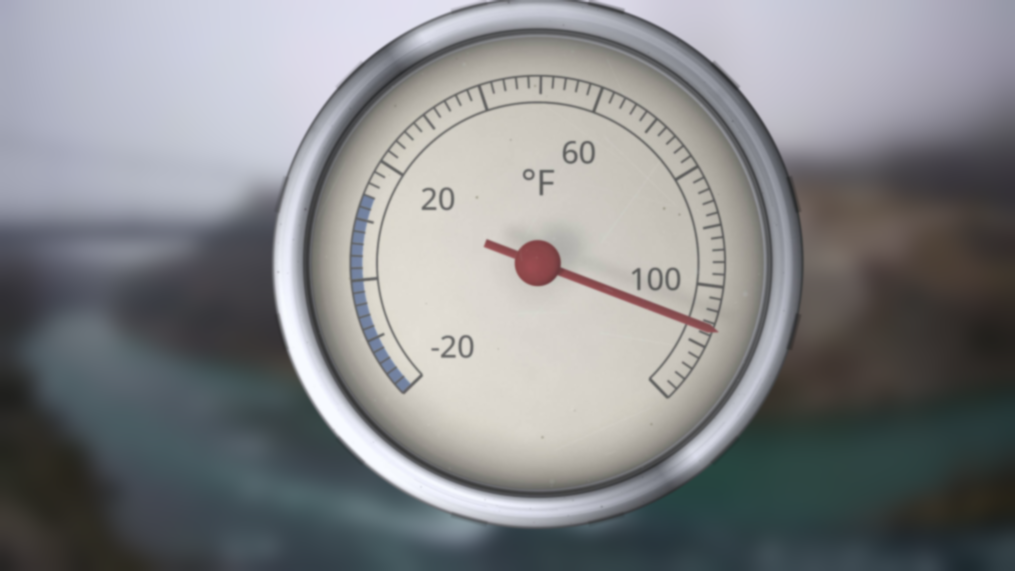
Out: 107,°F
